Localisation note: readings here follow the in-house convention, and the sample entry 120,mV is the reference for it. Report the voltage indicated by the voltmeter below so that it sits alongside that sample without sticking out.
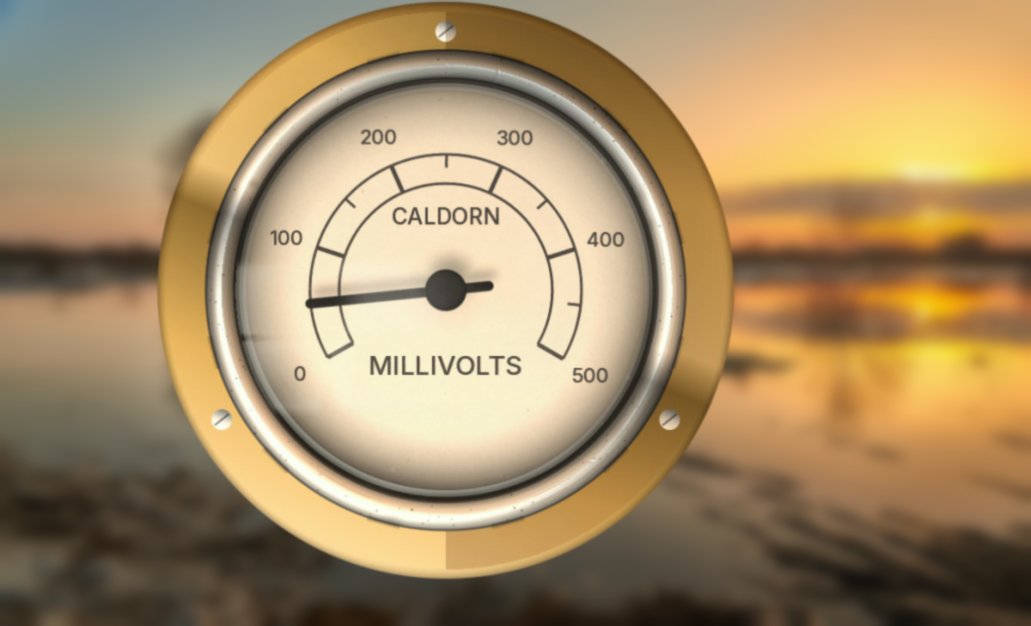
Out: 50,mV
